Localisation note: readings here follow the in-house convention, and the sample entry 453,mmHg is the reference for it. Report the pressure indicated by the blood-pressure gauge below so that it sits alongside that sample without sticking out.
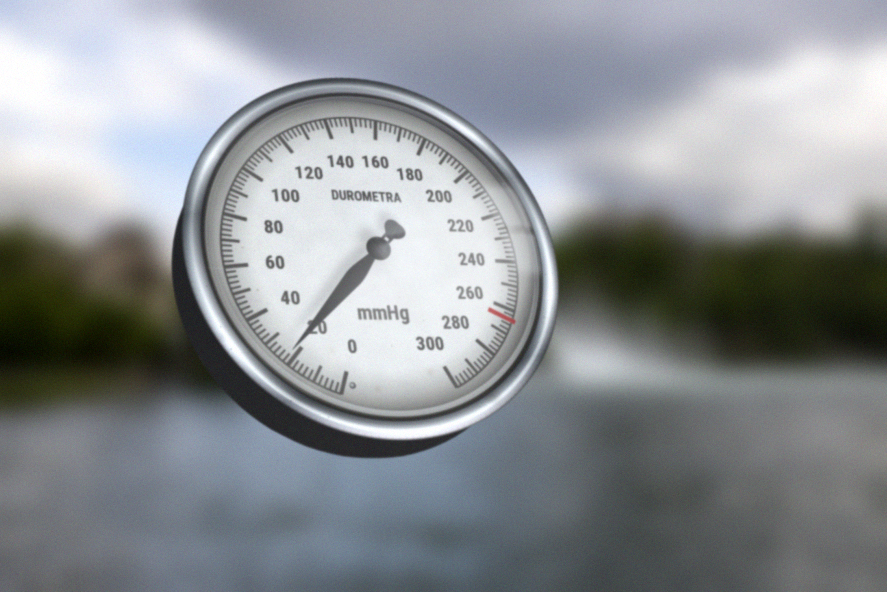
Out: 22,mmHg
